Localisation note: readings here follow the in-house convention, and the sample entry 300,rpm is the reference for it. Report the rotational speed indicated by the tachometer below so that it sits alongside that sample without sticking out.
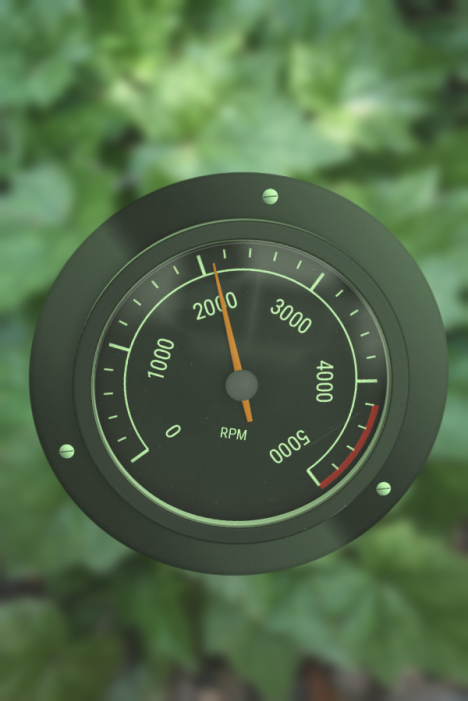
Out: 2100,rpm
